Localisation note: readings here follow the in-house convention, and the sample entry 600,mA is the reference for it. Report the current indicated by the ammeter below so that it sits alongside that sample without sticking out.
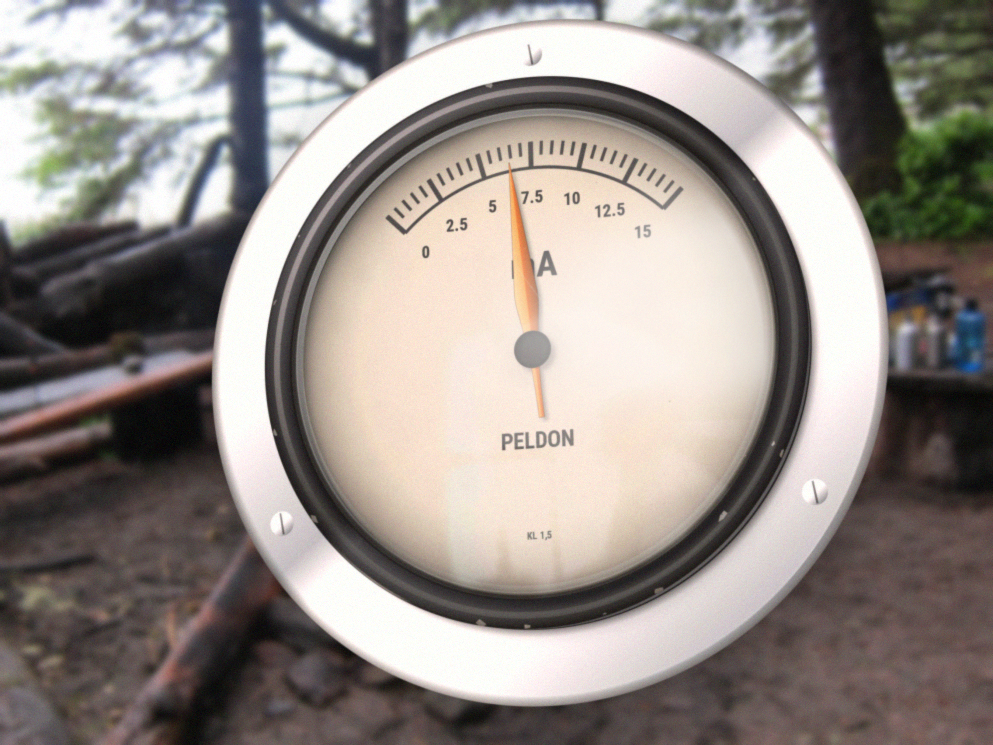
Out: 6.5,mA
